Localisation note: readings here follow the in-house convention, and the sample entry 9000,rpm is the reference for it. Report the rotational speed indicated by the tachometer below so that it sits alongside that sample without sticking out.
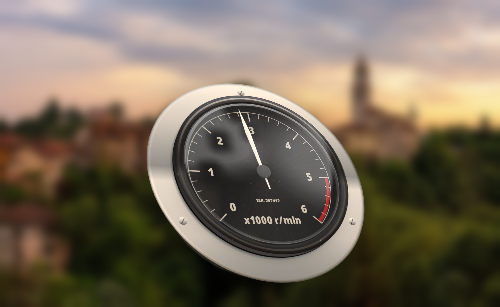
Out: 2800,rpm
